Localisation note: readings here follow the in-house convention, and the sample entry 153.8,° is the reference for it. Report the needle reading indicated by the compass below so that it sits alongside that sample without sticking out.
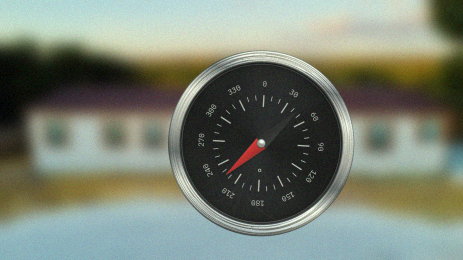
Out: 225,°
